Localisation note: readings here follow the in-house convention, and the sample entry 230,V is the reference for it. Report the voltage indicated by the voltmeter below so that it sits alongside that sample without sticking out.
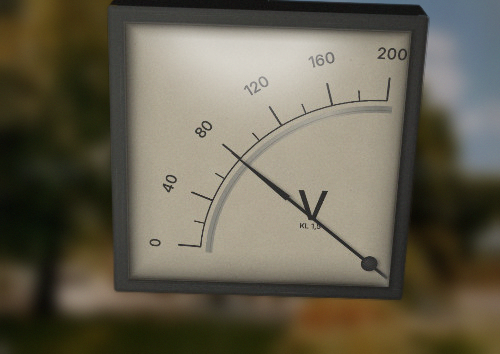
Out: 80,V
